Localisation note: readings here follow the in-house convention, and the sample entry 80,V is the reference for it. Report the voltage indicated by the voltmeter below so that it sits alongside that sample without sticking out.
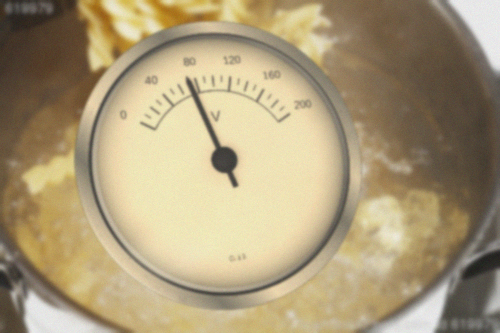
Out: 70,V
